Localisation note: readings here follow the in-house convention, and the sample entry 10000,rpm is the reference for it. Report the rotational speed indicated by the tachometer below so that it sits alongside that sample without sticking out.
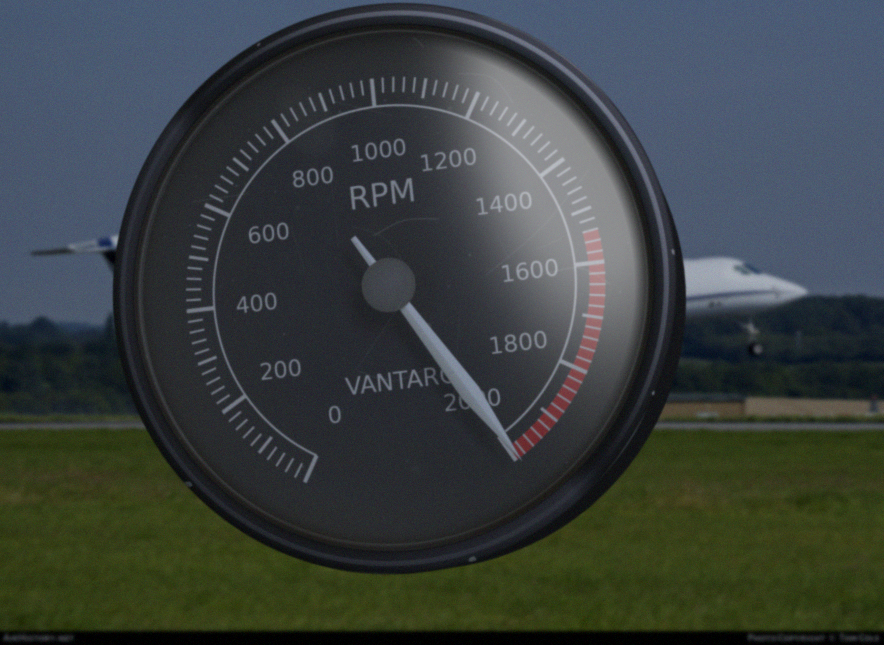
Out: 1990,rpm
